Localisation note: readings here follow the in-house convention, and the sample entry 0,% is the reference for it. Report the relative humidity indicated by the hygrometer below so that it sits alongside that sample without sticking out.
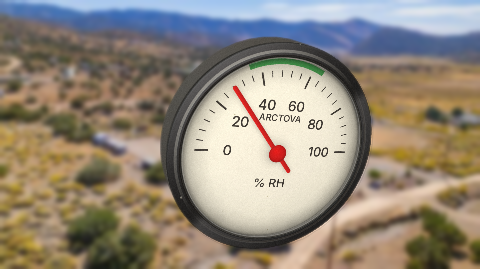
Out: 28,%
